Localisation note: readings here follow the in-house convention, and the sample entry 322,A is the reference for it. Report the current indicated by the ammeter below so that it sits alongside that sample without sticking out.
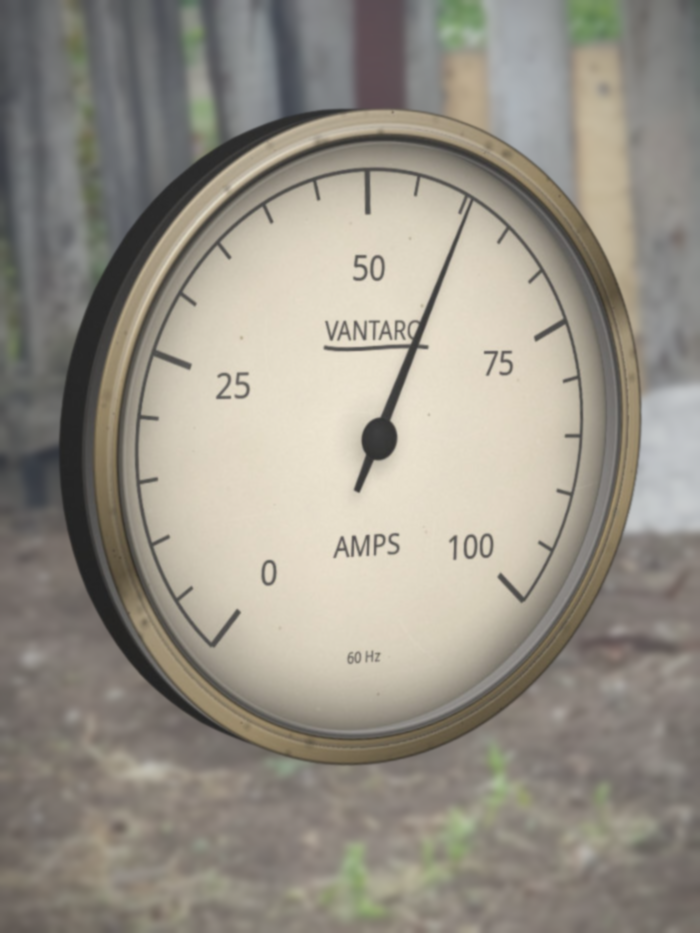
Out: 60,A
